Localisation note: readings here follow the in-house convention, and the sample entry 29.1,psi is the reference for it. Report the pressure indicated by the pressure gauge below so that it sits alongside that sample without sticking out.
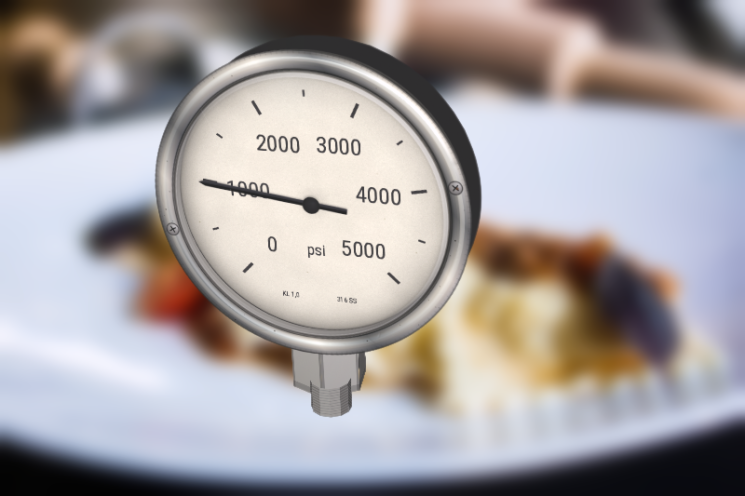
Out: 1000,psi
